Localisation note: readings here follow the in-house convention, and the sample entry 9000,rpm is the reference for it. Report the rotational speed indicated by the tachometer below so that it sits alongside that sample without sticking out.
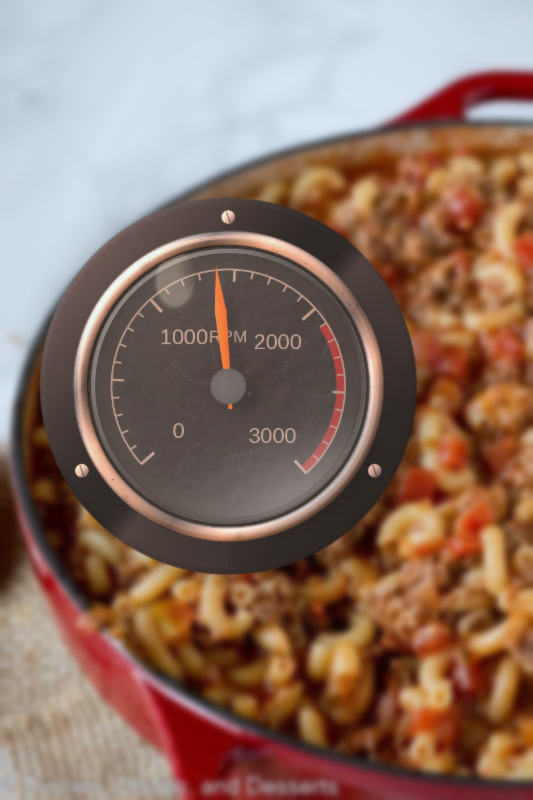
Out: 1400,rpm
